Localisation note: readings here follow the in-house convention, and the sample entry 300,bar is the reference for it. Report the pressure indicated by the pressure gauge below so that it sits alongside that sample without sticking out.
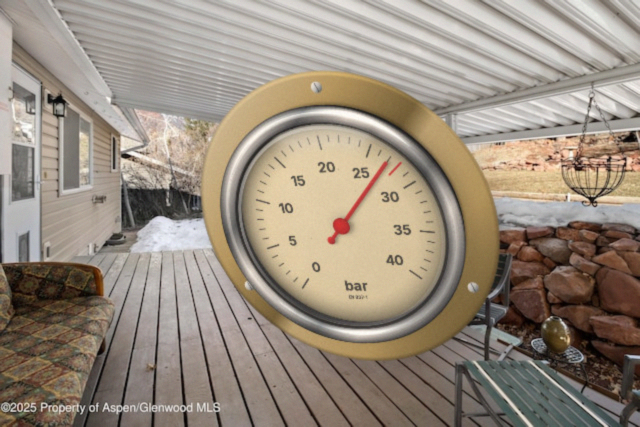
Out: 27,bar
